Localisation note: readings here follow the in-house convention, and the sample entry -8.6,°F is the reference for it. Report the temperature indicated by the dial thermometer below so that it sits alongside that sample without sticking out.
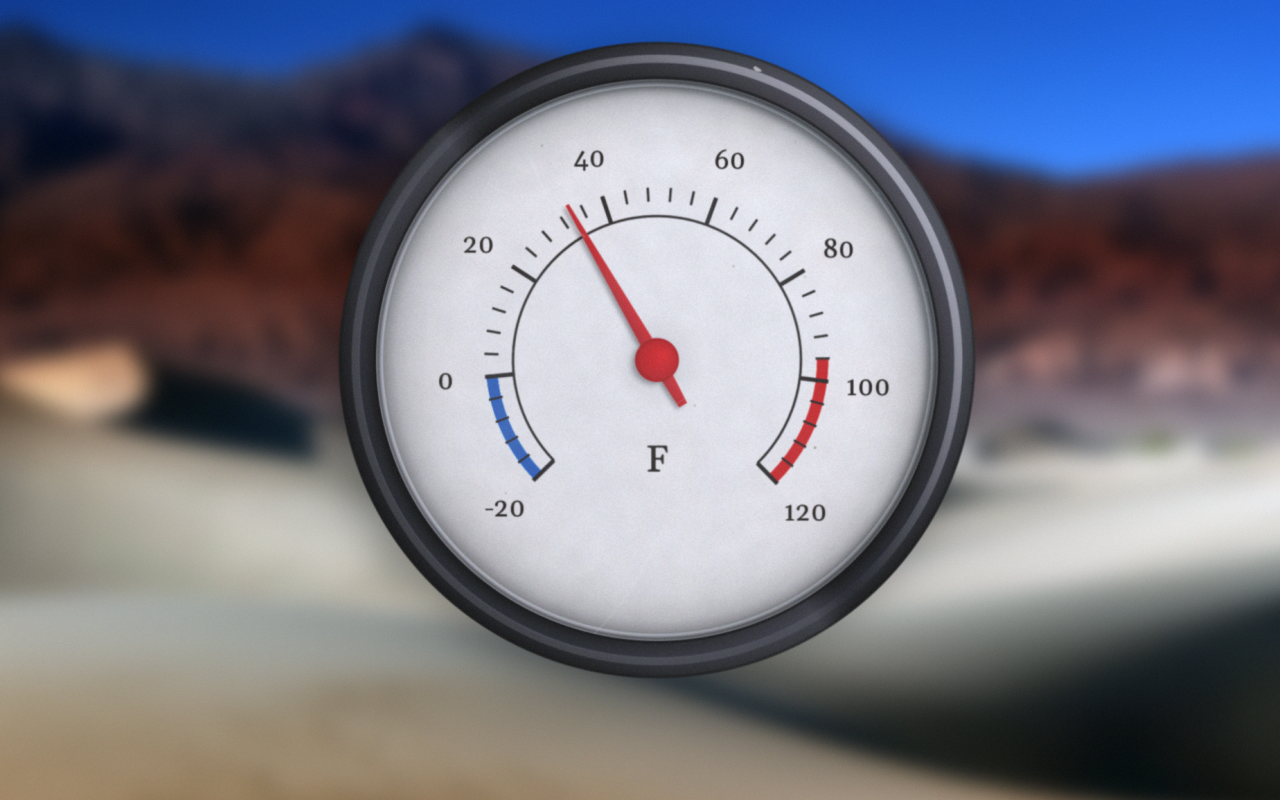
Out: 34,°F
